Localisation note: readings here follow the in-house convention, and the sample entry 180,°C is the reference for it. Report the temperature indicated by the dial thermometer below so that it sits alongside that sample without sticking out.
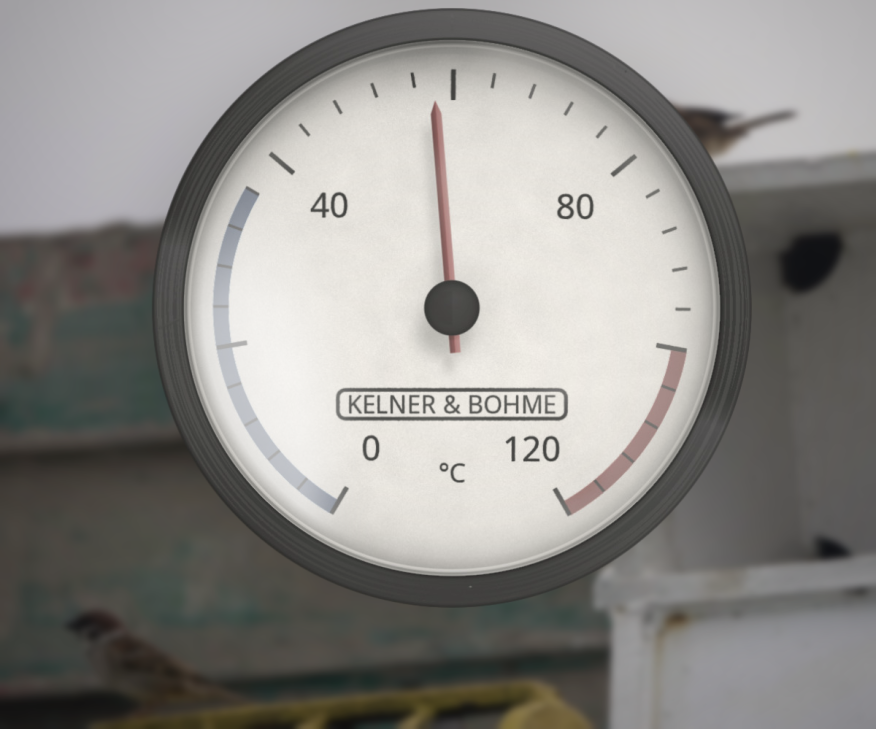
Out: 58,°C
